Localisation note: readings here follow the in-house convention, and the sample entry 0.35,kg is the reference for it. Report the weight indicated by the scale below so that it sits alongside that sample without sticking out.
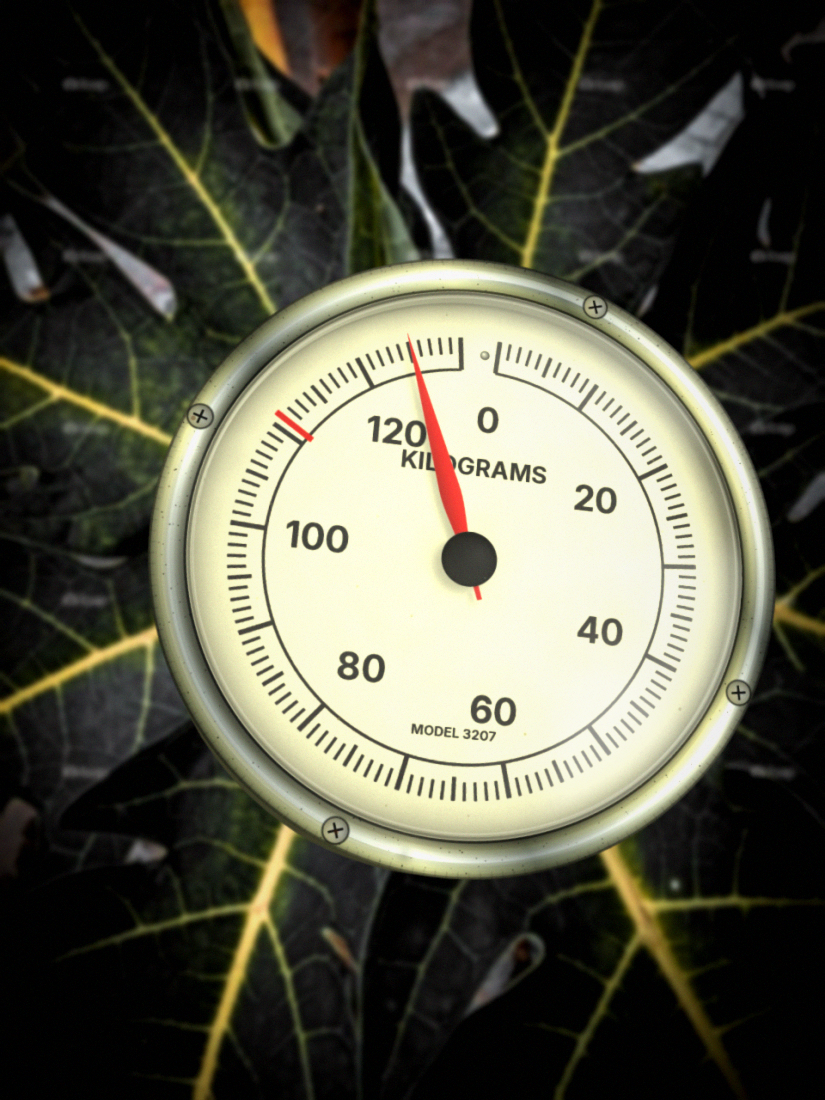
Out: 125,kg
